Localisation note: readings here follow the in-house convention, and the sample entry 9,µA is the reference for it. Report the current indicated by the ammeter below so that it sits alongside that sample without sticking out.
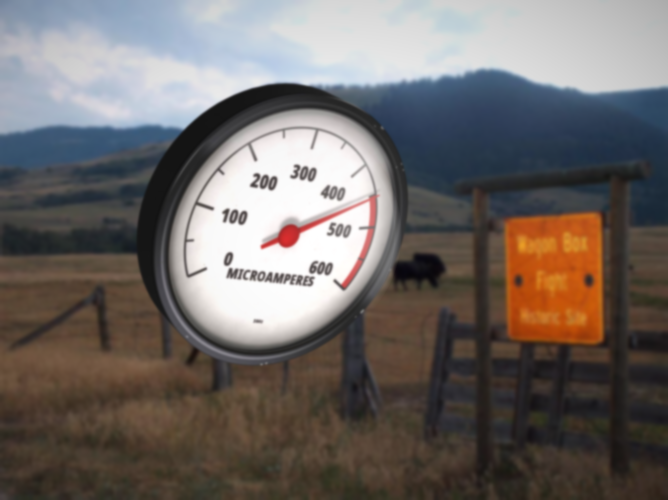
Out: 450,µA
